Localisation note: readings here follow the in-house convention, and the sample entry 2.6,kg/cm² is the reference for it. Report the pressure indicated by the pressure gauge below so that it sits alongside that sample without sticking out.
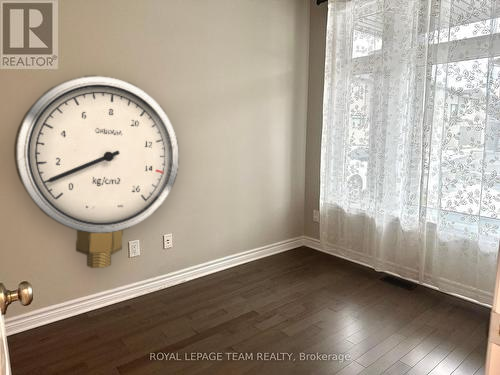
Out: 1,kg/cm²
